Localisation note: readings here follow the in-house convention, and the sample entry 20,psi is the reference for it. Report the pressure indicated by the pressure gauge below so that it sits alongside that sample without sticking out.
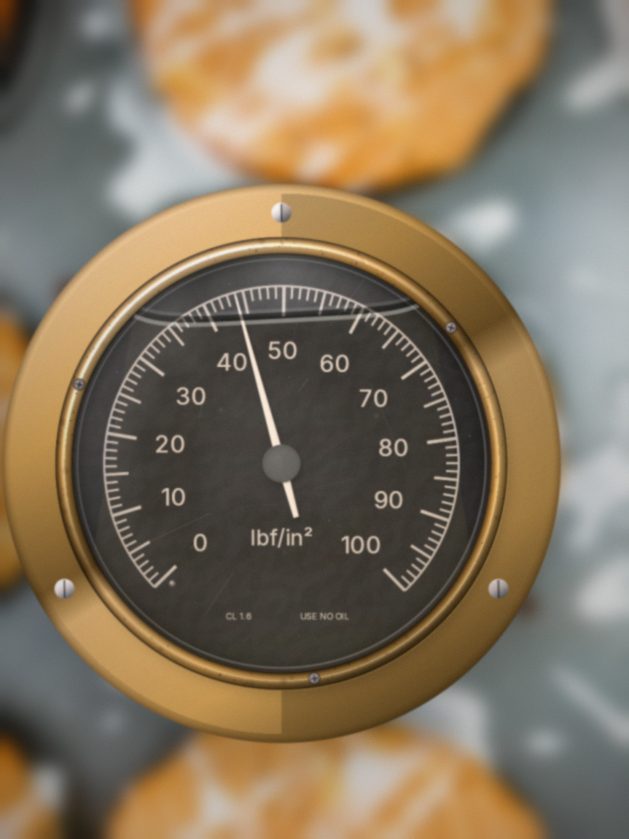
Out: 44,psi
